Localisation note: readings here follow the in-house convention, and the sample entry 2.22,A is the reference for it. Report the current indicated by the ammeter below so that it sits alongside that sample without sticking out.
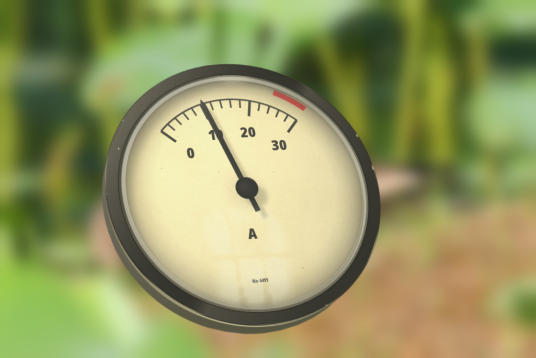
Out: 10,A
